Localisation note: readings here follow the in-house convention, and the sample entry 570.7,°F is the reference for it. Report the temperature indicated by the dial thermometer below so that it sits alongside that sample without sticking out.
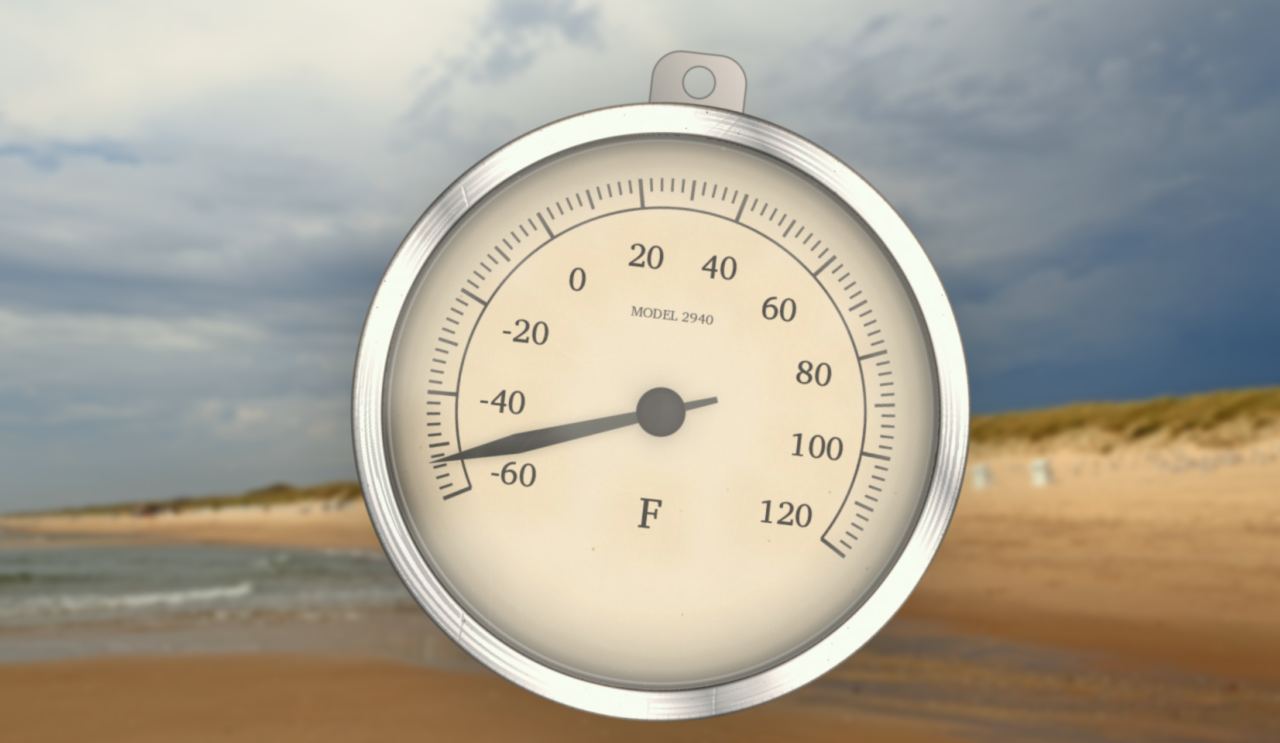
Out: -53,°F
